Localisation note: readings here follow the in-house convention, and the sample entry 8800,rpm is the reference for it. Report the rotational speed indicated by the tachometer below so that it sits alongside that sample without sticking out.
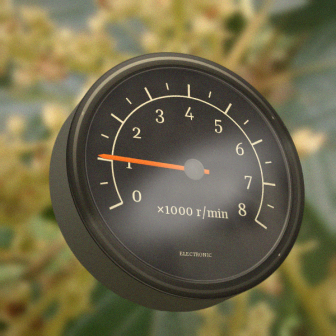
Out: 1000,rpm
